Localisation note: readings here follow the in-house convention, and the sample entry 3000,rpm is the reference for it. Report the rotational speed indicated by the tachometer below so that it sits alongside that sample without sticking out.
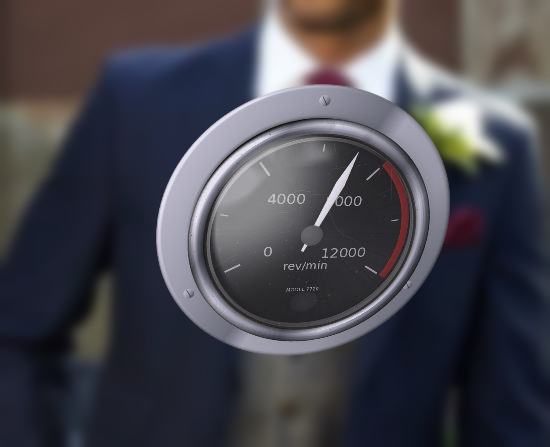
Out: 7000,rpm
